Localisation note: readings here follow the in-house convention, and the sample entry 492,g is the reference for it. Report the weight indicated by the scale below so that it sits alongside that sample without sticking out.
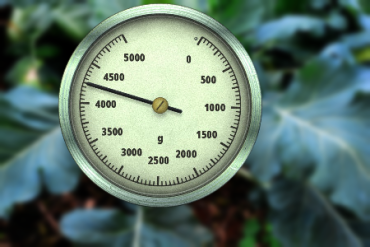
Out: 4250,g
